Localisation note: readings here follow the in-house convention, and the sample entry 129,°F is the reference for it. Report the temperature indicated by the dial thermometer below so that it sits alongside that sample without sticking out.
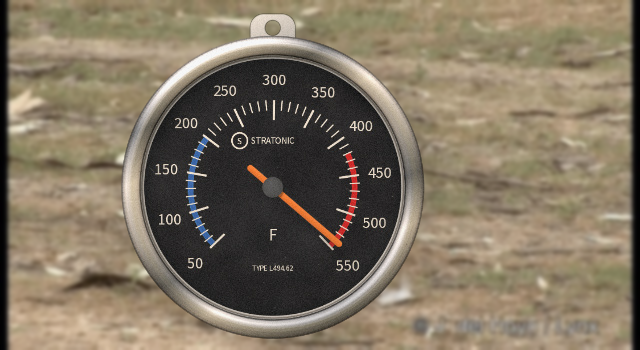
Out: 540,°F
